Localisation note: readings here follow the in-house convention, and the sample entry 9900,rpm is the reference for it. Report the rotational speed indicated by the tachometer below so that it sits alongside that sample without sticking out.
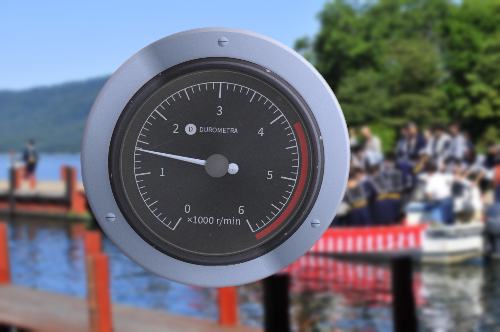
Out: 1400,rpm
